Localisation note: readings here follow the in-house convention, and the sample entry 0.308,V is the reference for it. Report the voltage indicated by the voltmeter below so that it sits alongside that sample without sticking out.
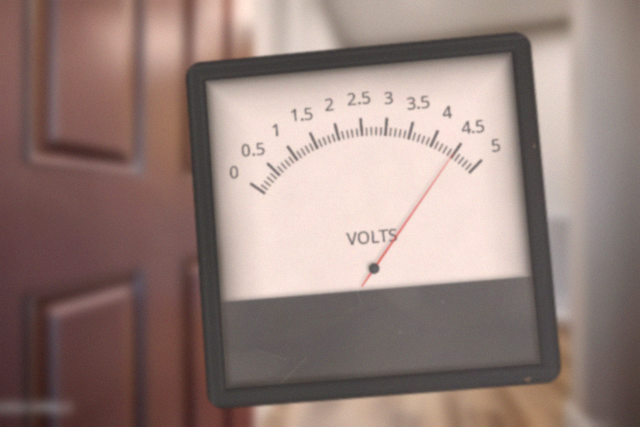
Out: 4.5,V
